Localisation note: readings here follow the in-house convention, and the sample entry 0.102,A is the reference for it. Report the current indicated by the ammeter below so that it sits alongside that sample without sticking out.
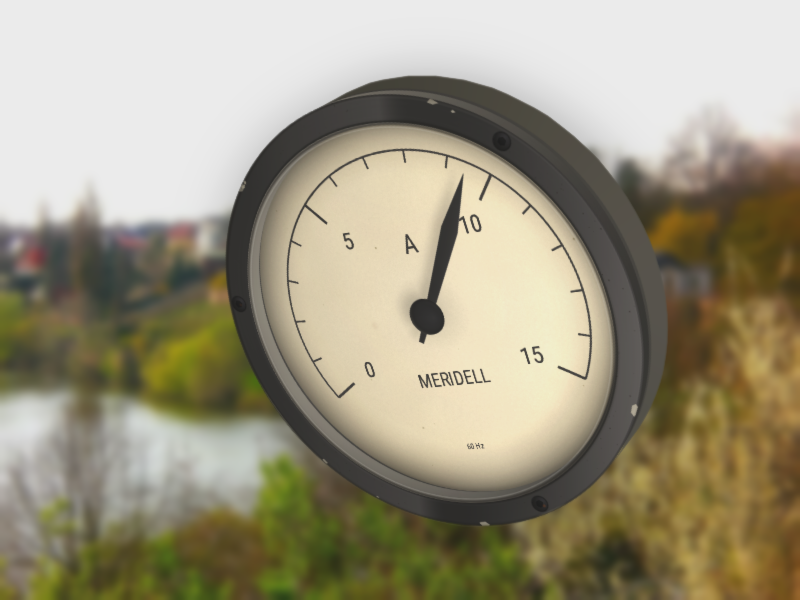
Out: 9.5,A
